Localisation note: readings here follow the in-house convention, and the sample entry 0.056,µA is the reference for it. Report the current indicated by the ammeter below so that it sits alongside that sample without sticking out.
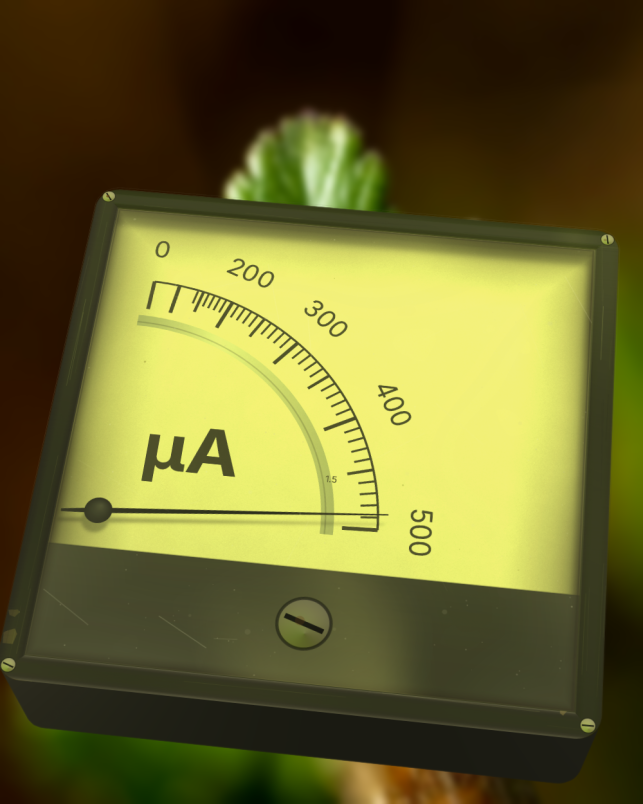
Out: 490,µA
